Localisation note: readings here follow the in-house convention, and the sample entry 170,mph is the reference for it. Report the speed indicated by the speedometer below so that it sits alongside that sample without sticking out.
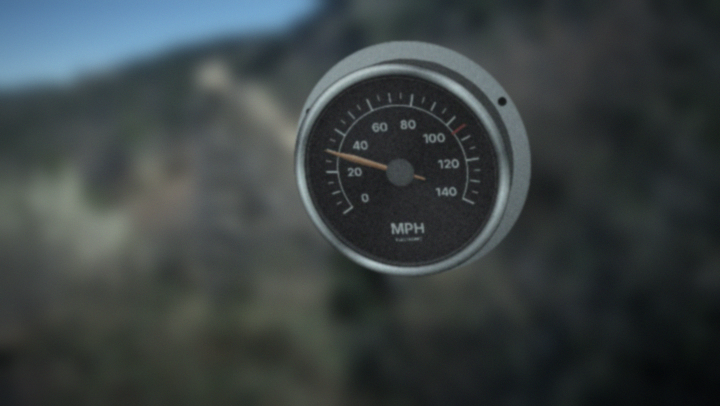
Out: 30,mph
